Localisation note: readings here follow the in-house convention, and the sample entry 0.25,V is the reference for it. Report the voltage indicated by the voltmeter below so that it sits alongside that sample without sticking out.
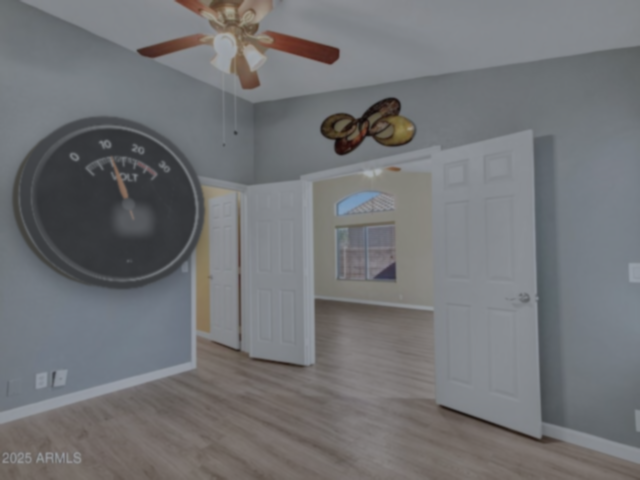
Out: 10,V
